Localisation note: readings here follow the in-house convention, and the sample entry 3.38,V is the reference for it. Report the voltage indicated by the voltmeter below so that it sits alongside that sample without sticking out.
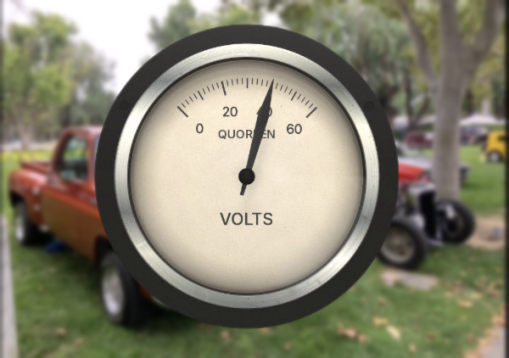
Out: 40,V
